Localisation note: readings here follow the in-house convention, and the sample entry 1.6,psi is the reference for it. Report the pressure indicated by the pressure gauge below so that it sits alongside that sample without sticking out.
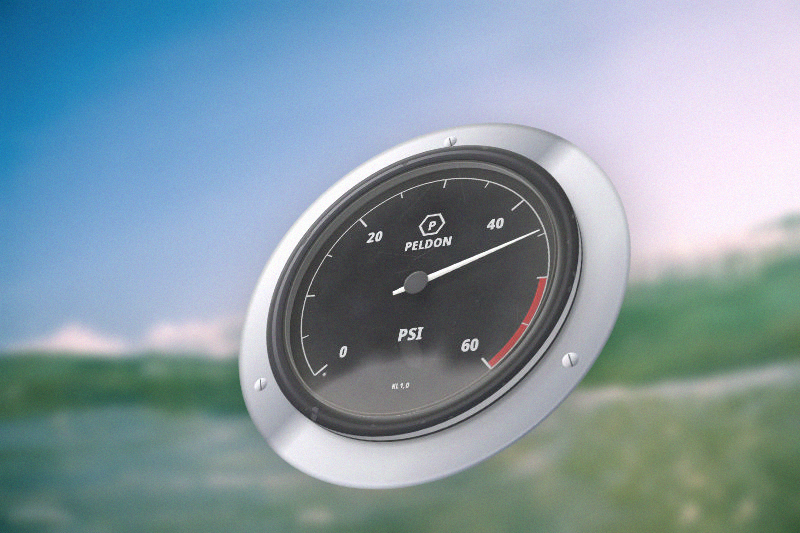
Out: 45,psi
